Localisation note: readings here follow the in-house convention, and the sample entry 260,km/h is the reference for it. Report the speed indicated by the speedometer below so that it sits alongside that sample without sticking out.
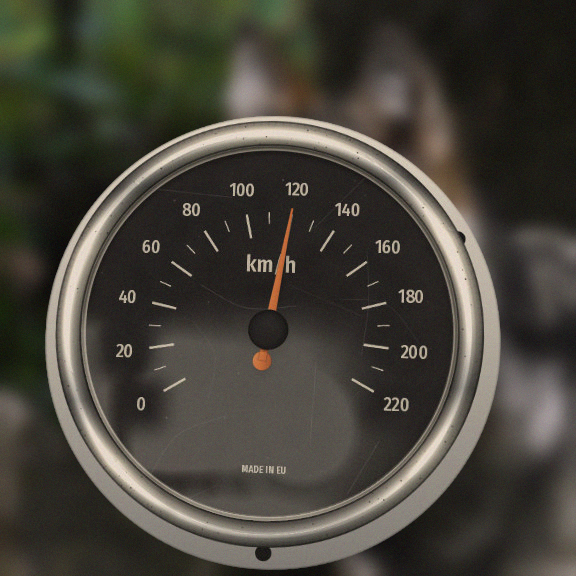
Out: 120,km/h
